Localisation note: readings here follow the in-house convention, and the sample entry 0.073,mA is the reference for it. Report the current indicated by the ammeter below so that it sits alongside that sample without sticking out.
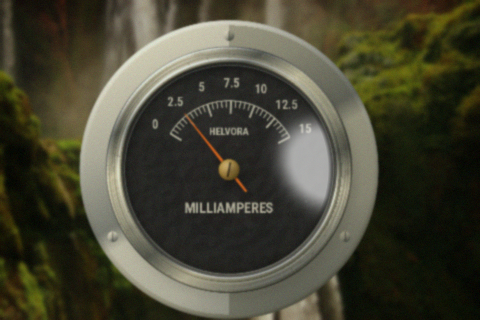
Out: 2.5,mA
